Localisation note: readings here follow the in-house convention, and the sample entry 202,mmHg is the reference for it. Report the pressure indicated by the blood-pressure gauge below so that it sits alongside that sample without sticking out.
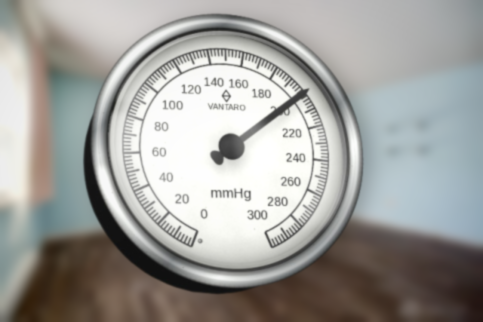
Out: 200,mmHg
